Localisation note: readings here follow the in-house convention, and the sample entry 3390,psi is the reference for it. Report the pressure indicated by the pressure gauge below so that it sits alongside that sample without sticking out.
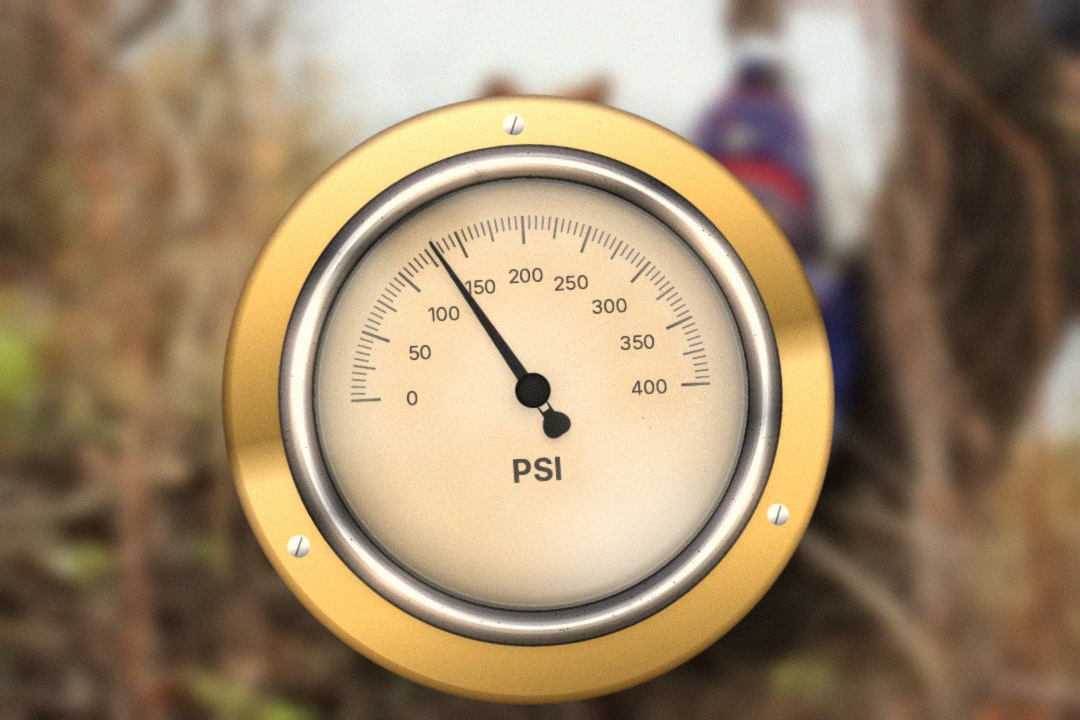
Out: 130,psi
